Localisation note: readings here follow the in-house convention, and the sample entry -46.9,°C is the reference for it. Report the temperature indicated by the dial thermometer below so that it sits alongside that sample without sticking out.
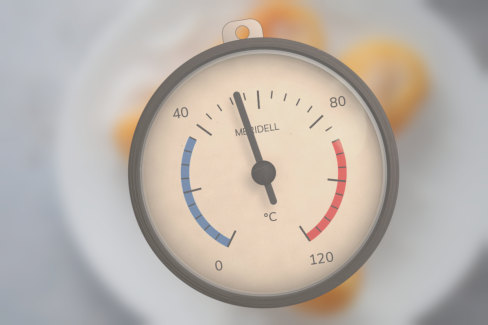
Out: 54,°C
